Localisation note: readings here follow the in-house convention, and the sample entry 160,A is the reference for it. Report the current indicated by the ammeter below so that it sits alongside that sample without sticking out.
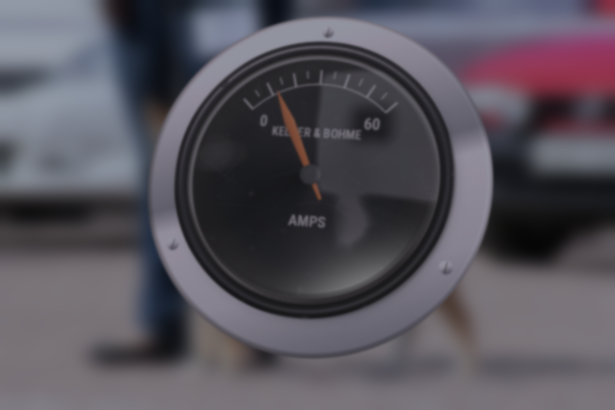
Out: 12.5,A
